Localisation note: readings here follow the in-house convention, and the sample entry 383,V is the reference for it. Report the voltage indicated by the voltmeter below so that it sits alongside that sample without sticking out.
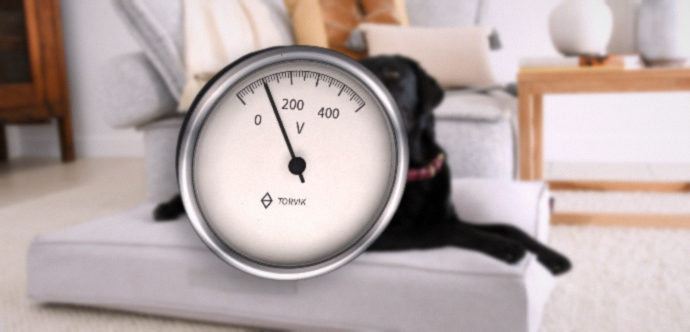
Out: 100,V
